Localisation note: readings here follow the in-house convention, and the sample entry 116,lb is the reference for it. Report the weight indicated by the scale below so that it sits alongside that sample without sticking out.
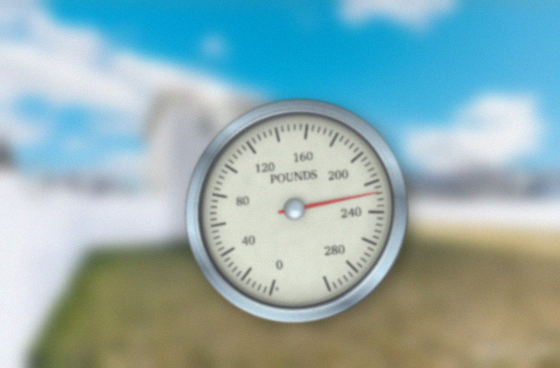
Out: 228,lb
